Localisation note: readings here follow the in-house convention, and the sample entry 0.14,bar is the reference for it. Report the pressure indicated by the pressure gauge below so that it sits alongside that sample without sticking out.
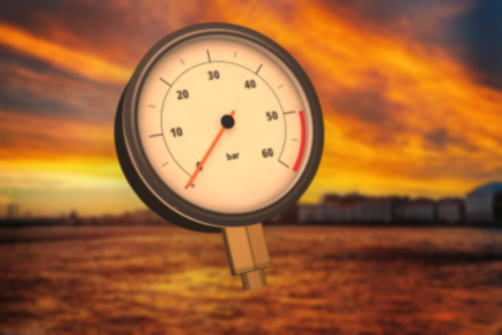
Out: 0,bar
